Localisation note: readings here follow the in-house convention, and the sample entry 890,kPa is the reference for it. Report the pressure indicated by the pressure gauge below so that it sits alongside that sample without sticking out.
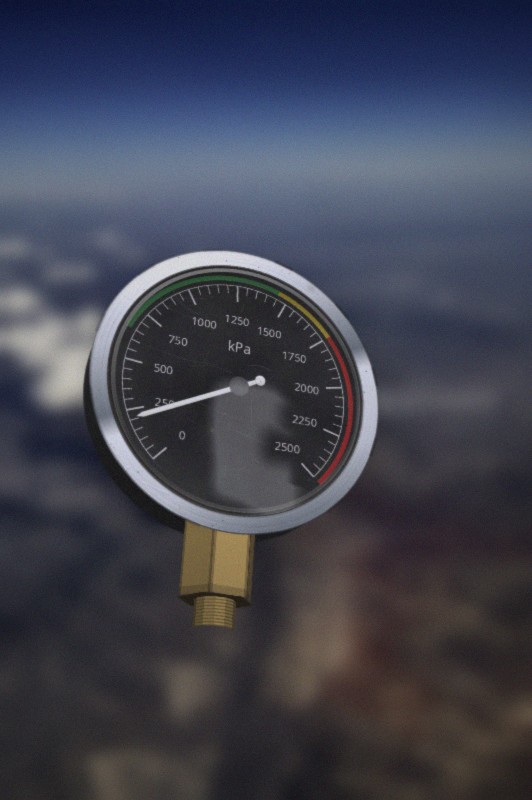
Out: 200,kPa
